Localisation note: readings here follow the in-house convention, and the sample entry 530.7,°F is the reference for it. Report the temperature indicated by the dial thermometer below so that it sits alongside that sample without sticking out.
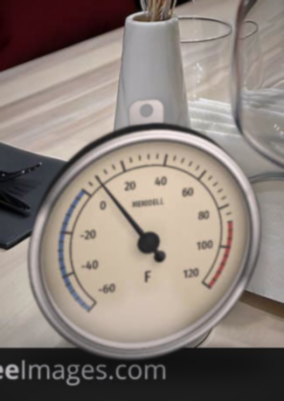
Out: 8,°F
